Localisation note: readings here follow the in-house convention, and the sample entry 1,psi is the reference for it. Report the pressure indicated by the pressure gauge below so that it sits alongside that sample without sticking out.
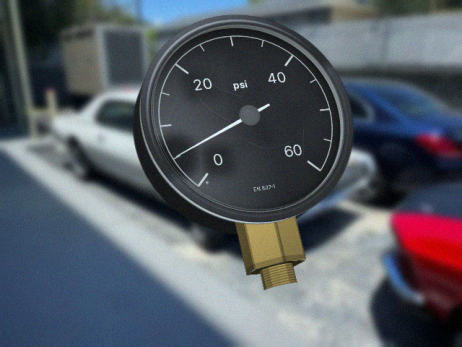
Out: 5,psi
